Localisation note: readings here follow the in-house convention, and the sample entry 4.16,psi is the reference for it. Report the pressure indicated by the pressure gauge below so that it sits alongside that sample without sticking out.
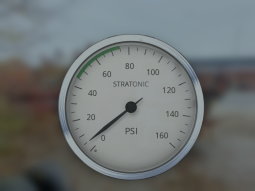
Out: 5,psi
